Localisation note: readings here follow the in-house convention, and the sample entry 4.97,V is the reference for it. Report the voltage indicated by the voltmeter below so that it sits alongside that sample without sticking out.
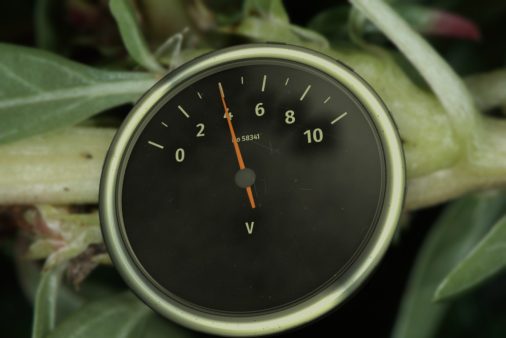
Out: 4,V
